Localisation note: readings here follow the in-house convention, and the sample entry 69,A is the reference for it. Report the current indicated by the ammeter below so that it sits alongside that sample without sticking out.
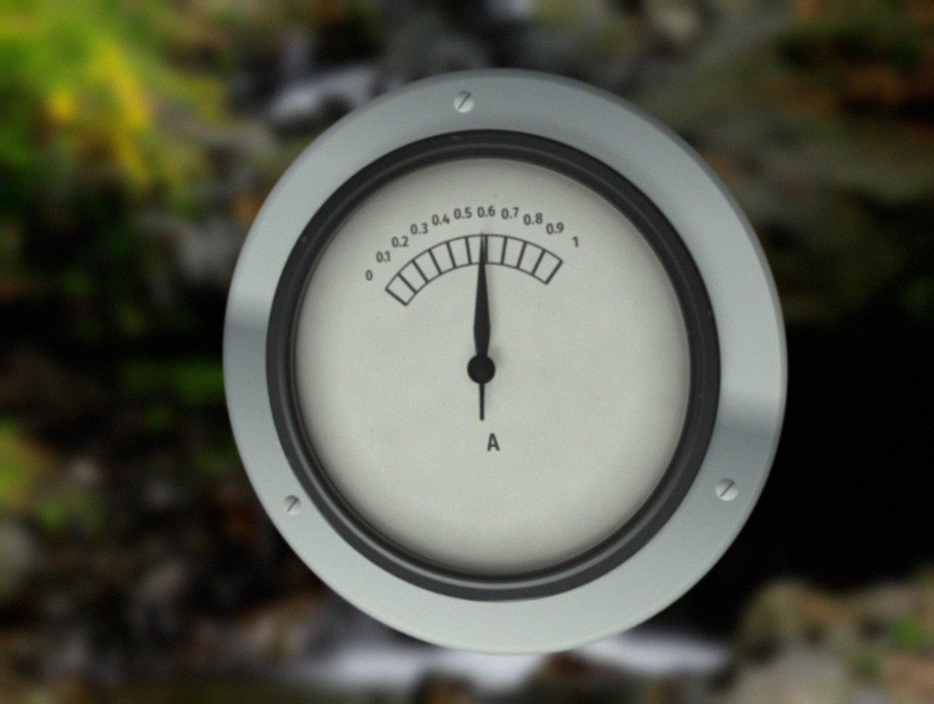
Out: 0.6,A
